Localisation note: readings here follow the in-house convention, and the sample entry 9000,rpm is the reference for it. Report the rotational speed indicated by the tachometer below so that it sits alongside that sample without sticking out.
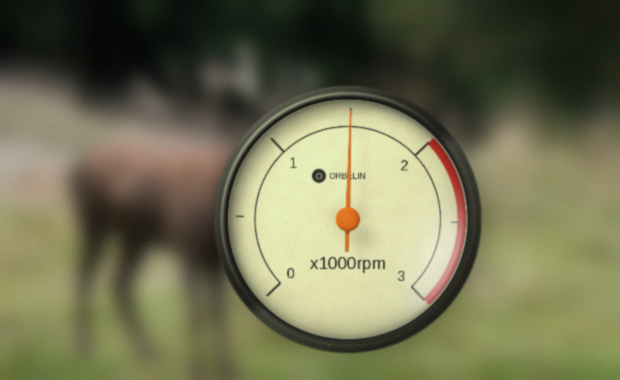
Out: 1500,rpm
